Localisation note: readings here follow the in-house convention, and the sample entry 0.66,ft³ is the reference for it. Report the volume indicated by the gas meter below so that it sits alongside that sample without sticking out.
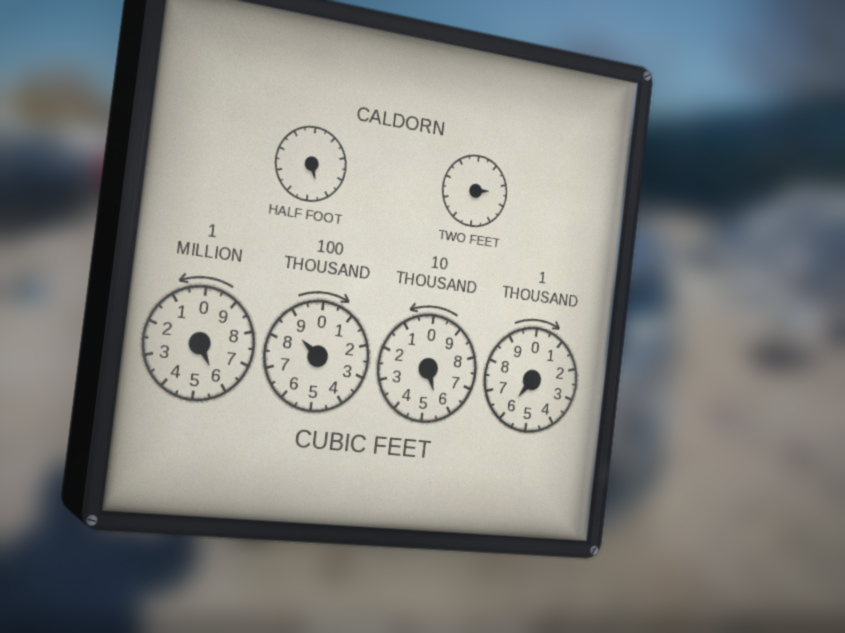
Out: 585600,ft³
